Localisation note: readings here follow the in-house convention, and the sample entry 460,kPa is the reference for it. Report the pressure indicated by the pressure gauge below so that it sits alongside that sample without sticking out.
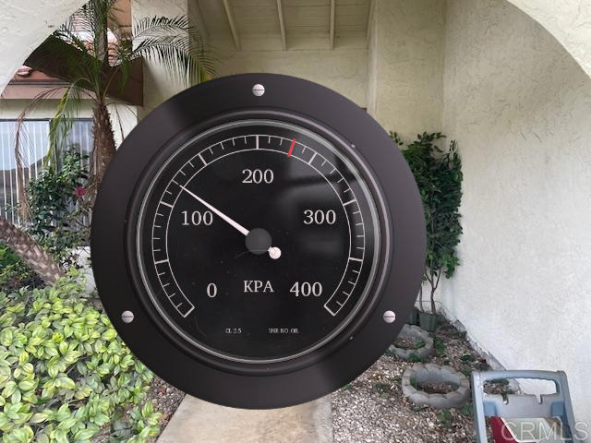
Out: 120,kPa
